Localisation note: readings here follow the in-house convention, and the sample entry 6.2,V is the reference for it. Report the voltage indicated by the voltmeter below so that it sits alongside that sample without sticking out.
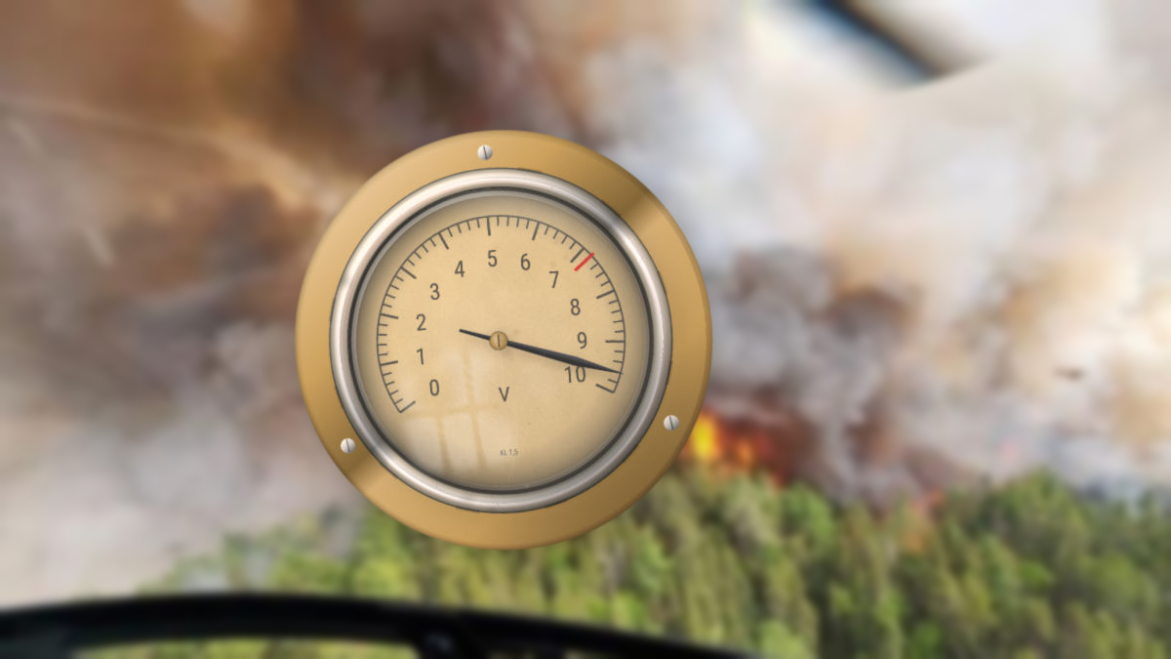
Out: 9.6,V
